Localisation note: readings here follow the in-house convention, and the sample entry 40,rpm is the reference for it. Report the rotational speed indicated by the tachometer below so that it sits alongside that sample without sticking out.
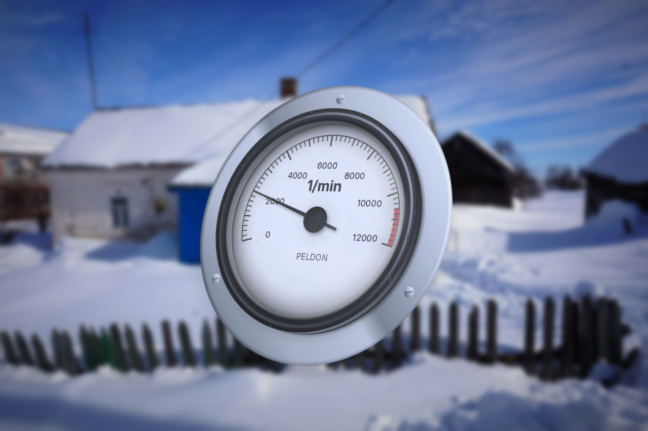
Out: 2000,rpm
